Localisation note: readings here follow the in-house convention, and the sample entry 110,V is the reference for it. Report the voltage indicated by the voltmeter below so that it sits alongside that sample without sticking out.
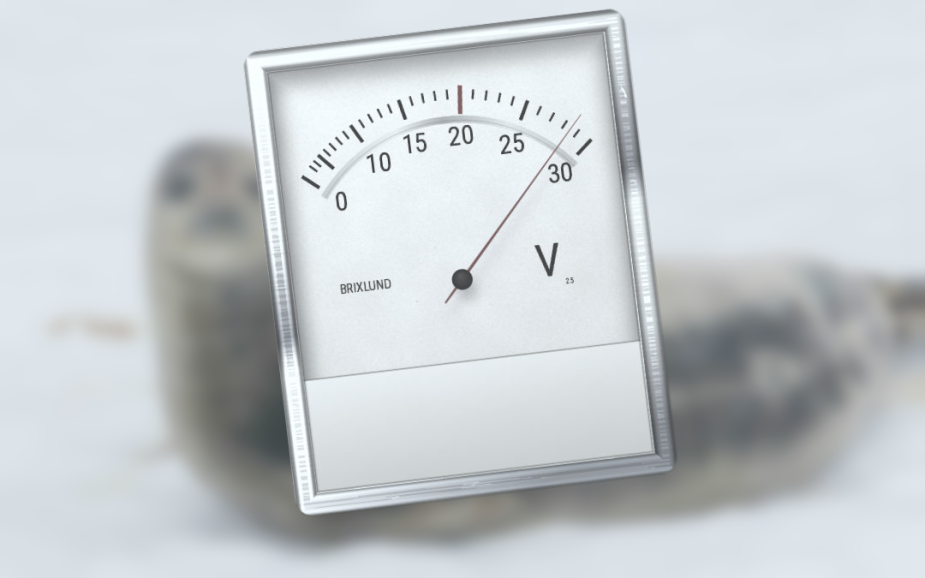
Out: 28.5,V
